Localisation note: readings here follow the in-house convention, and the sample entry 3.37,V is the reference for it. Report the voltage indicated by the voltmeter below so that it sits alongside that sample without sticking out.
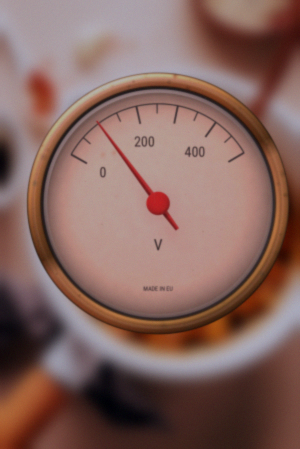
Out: 100,V
